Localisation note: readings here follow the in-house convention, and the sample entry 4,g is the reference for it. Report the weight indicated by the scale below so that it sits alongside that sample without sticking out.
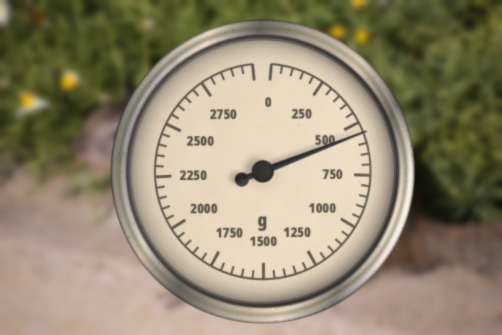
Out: 550,g
